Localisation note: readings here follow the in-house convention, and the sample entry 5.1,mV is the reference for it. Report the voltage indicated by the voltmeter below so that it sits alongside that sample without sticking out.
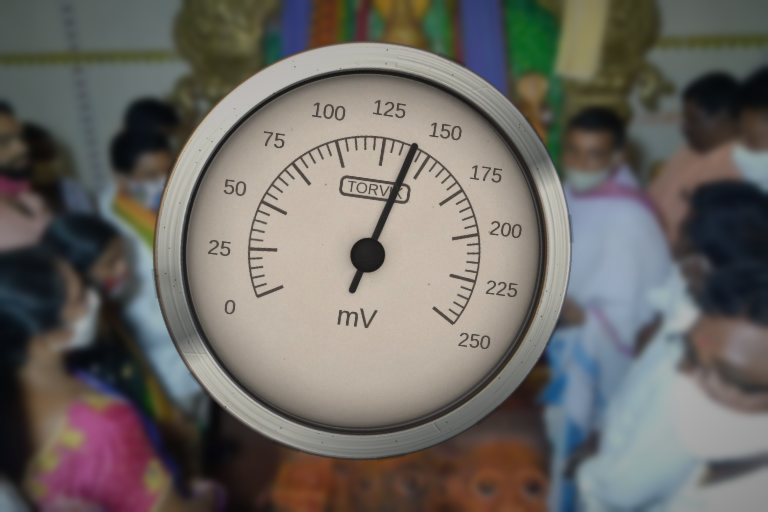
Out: 140,mV
